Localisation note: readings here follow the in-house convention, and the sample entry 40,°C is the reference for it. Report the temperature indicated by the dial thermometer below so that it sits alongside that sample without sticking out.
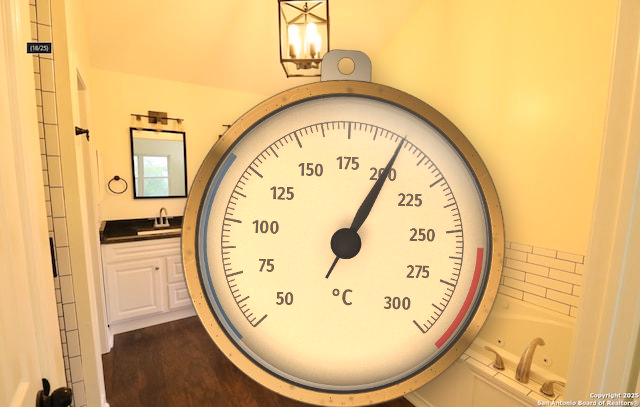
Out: 200,°C
